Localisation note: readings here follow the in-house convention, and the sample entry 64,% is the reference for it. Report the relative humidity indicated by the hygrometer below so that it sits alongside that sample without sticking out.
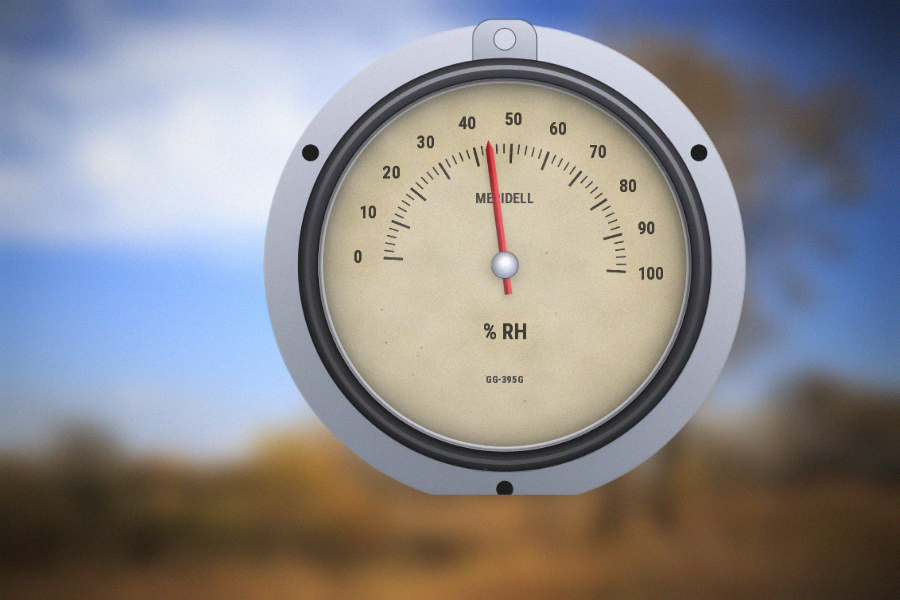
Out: 44,%
